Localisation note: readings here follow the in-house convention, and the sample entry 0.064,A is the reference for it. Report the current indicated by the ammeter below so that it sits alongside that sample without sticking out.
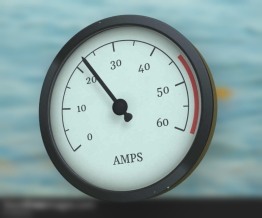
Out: 22.5,A
